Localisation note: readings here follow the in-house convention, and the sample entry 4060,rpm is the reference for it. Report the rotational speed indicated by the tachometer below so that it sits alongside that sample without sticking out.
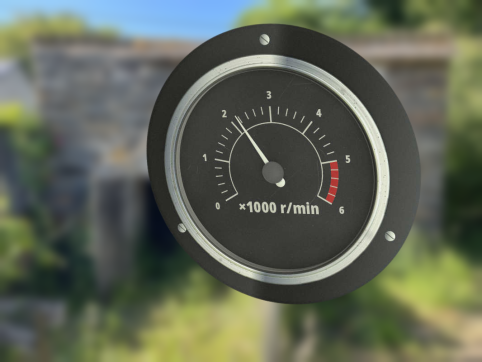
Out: 2200,rpm
